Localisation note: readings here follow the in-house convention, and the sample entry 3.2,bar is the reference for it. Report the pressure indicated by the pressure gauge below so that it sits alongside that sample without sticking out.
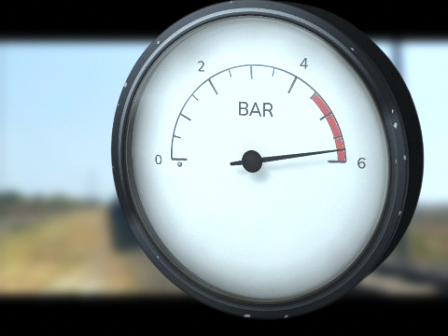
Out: 5.75,bar
